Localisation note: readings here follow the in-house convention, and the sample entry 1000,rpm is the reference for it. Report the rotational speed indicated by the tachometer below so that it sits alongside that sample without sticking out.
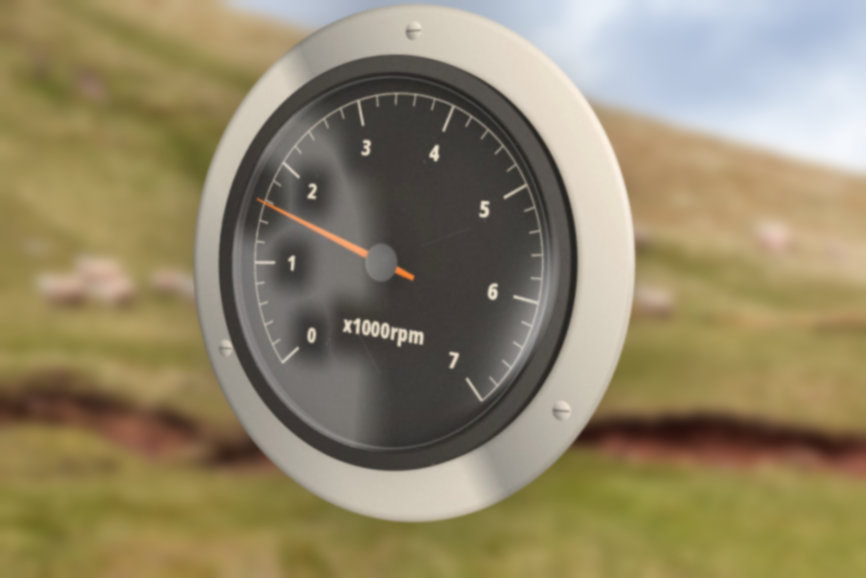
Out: 1600,rpm
